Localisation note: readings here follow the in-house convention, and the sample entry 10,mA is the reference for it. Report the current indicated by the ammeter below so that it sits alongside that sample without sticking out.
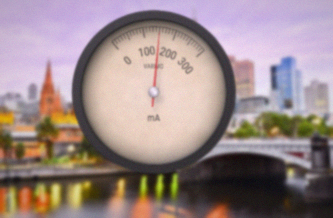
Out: 150,mA
